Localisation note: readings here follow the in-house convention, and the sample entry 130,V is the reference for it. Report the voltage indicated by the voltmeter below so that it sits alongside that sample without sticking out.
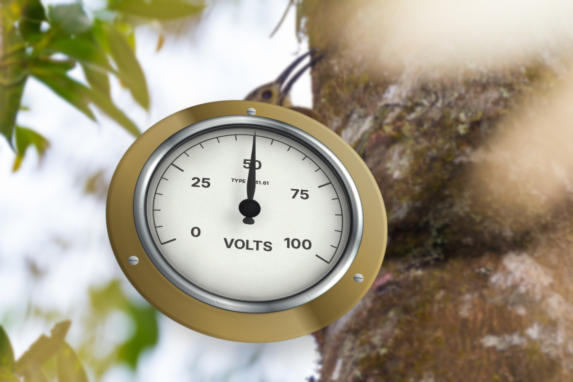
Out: 50,V
